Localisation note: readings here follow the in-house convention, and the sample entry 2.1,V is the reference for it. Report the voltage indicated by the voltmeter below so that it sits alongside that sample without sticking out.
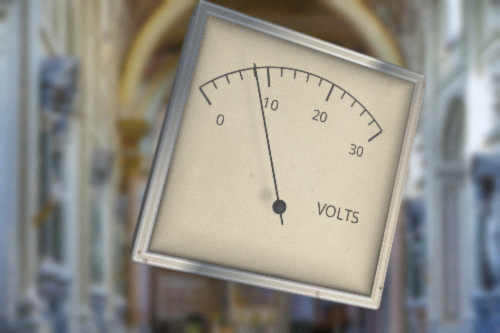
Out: 8,V
